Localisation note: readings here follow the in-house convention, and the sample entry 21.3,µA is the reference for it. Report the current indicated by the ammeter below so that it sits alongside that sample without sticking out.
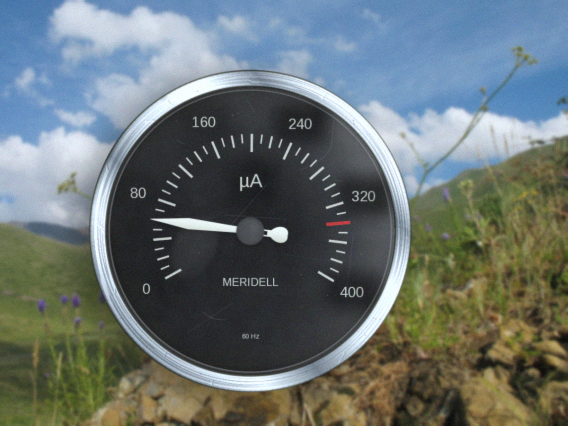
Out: 60,µA
